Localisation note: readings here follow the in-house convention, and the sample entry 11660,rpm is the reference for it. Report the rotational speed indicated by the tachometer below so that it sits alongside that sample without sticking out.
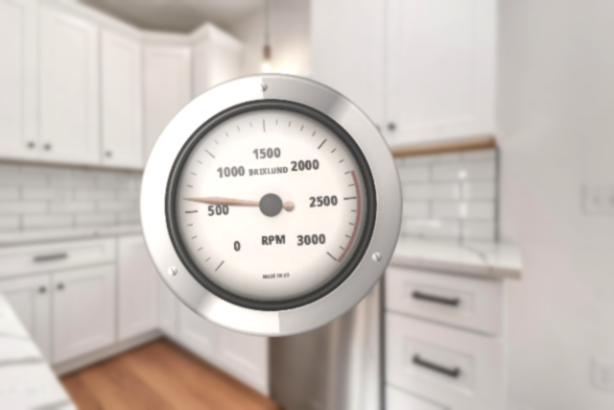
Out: 600,rpm
